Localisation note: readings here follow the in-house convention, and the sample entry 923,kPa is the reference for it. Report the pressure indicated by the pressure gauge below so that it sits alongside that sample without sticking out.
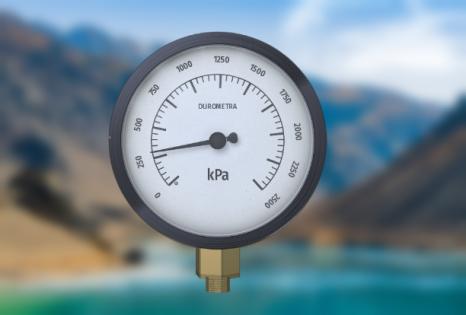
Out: 300,kPa
